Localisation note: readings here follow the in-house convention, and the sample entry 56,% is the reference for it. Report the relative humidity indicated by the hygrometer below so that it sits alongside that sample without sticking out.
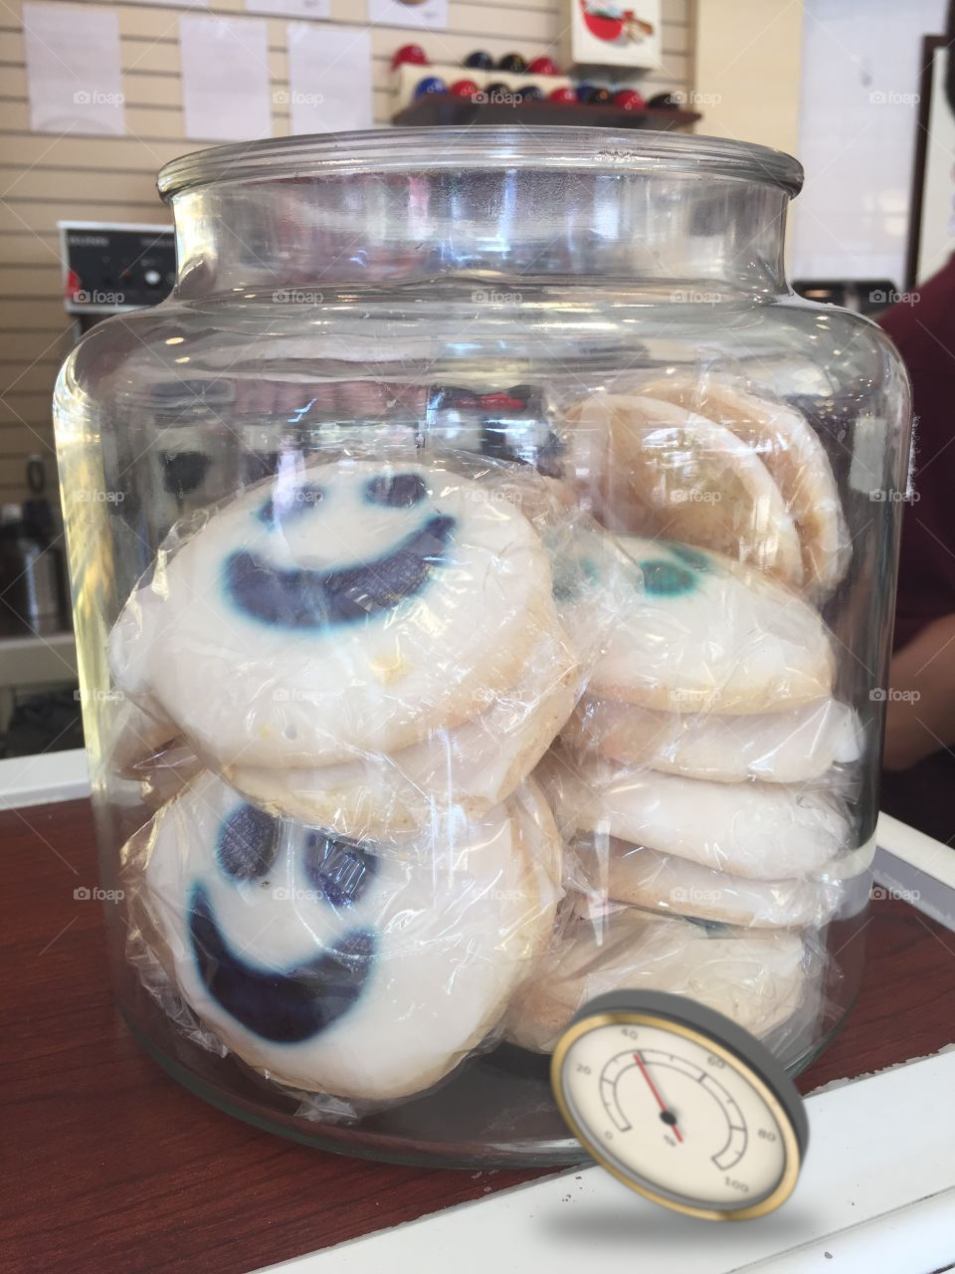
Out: 40,%
